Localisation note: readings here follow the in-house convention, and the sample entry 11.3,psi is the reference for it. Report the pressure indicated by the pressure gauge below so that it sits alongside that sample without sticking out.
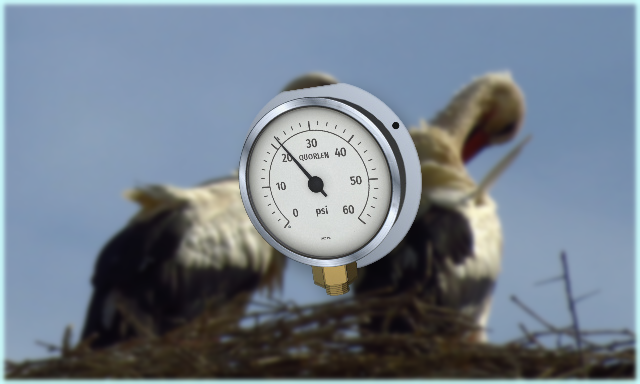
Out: 22,psi
